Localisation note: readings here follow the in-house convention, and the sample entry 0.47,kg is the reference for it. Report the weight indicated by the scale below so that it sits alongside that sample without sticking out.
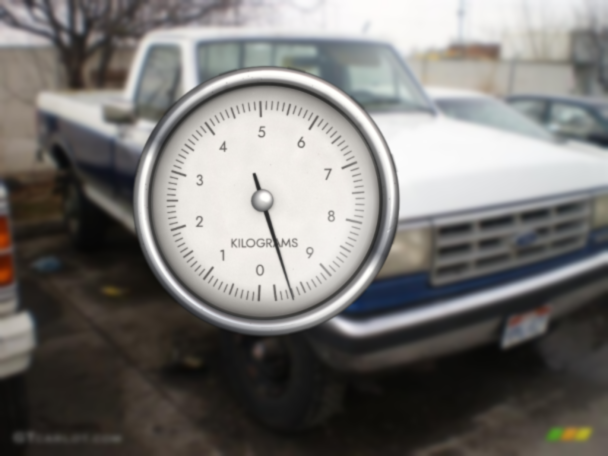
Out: 9.7,kg
